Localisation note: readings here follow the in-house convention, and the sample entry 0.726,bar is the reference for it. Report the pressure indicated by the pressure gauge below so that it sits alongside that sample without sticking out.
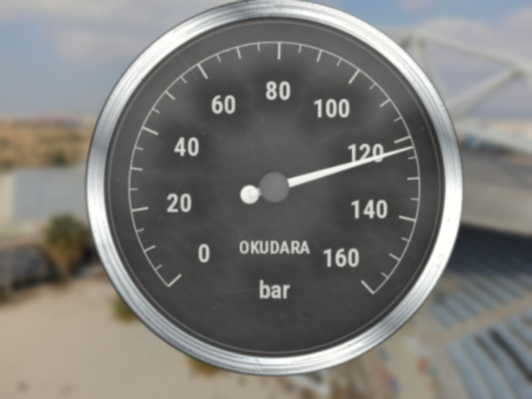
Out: 122.5,bar
